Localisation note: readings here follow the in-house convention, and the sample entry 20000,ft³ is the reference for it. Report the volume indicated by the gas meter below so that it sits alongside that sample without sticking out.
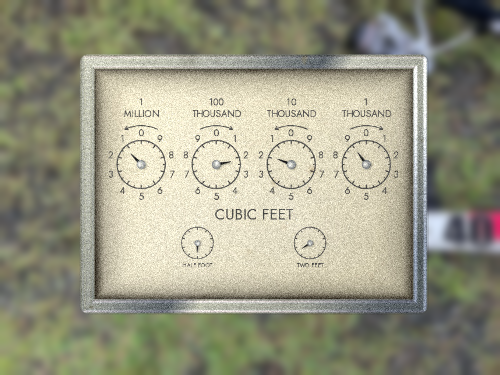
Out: 121900,ft³
